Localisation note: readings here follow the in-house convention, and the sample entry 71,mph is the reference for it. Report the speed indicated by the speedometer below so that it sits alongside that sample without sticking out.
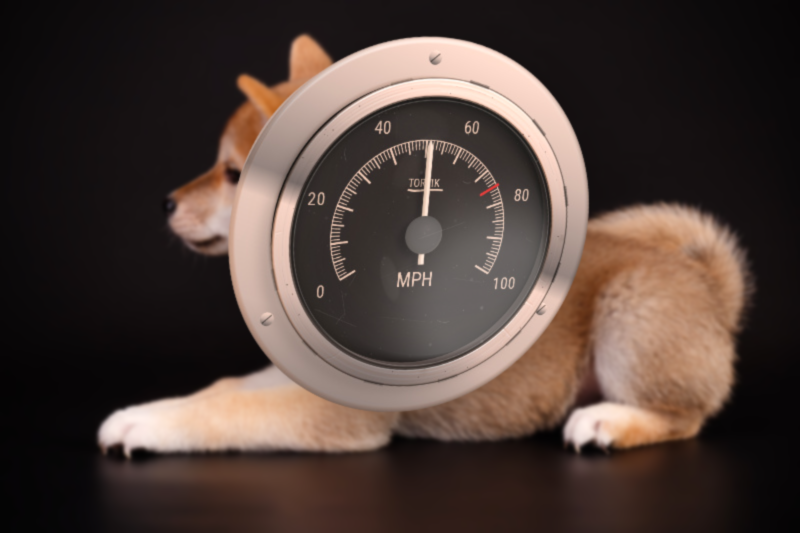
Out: 50,mph
